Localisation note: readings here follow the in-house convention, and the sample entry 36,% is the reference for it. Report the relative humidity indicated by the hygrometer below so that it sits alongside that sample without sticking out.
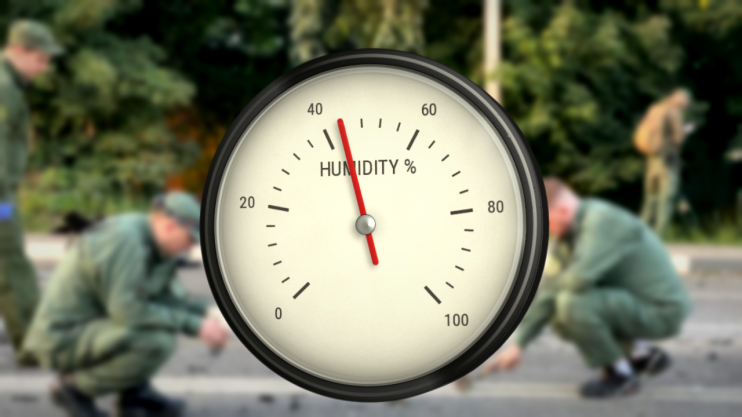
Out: 44,%
